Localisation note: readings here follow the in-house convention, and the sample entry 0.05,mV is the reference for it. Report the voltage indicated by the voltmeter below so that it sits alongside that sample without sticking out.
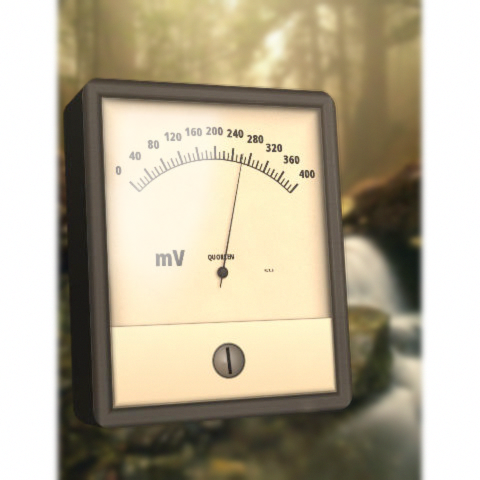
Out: 260,mV
